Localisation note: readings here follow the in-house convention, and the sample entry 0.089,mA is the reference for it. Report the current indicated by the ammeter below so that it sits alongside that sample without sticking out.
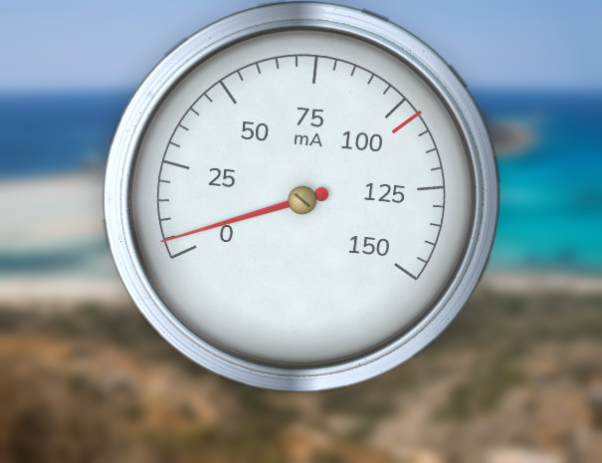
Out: 5,mA
